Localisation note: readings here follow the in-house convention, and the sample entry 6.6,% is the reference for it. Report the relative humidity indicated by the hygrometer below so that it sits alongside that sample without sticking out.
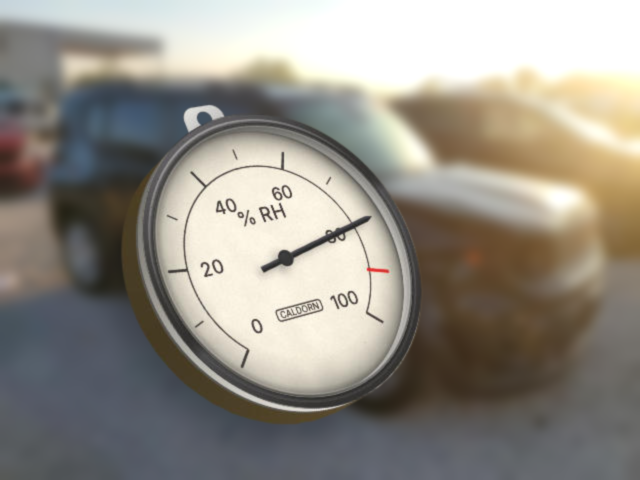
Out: 80,%
